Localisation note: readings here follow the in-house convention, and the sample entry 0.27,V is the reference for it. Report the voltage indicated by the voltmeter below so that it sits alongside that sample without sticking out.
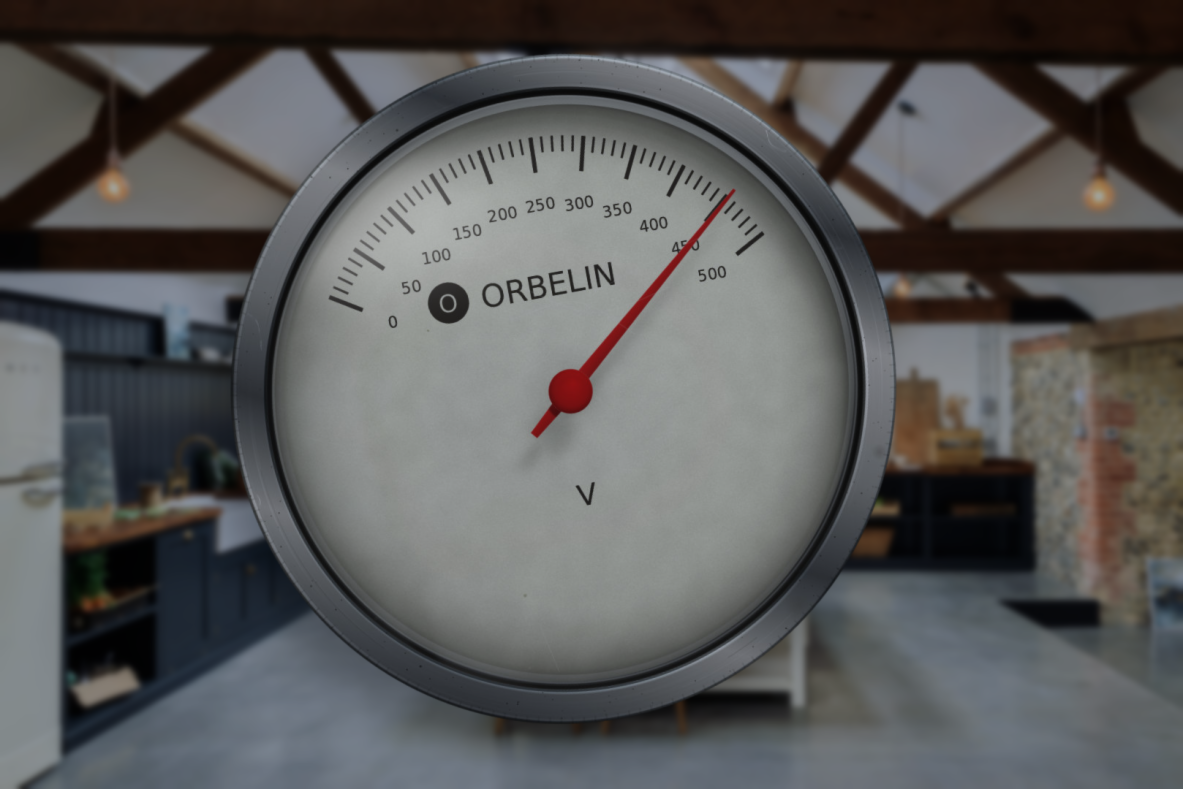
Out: 450,V
